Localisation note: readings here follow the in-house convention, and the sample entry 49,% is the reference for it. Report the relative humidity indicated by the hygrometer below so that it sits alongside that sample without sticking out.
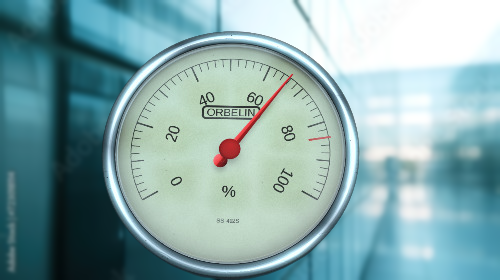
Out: 66,%
